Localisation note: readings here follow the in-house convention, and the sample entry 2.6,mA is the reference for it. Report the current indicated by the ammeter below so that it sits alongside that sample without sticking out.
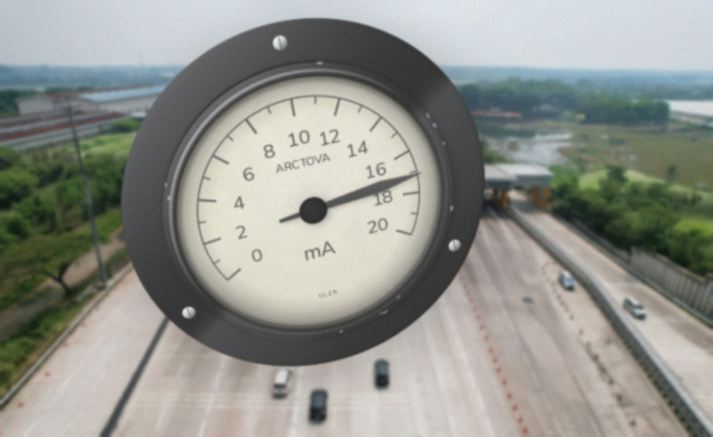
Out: 17,mA
